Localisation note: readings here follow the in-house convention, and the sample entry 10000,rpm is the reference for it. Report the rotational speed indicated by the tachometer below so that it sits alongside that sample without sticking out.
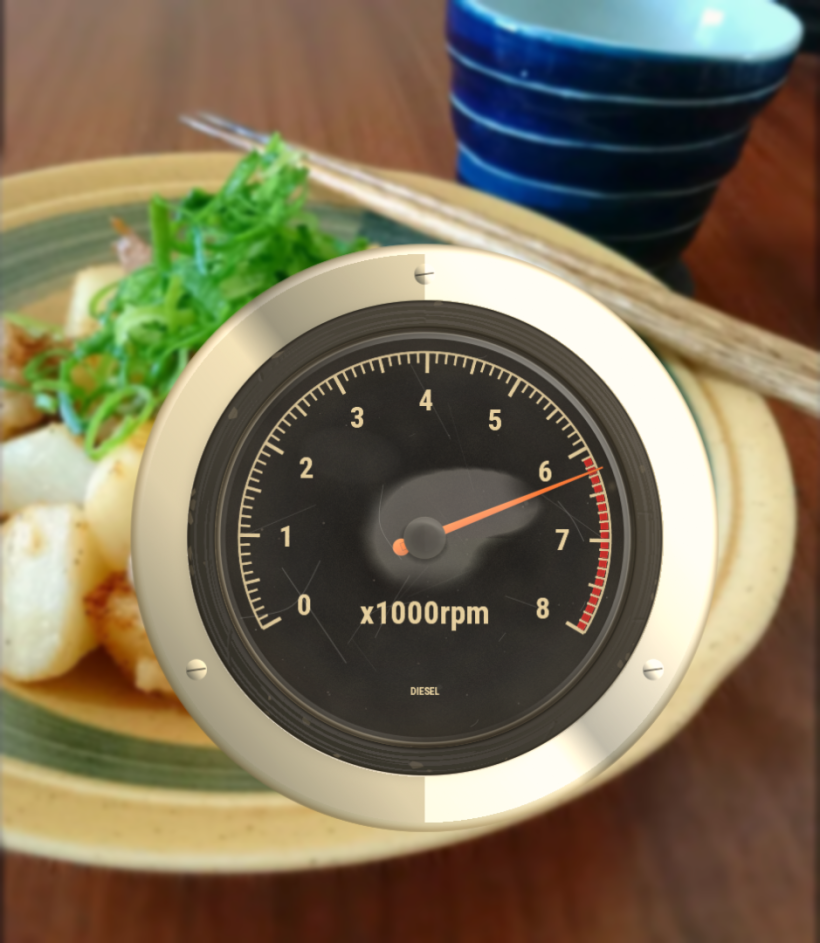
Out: 6250,rpm
